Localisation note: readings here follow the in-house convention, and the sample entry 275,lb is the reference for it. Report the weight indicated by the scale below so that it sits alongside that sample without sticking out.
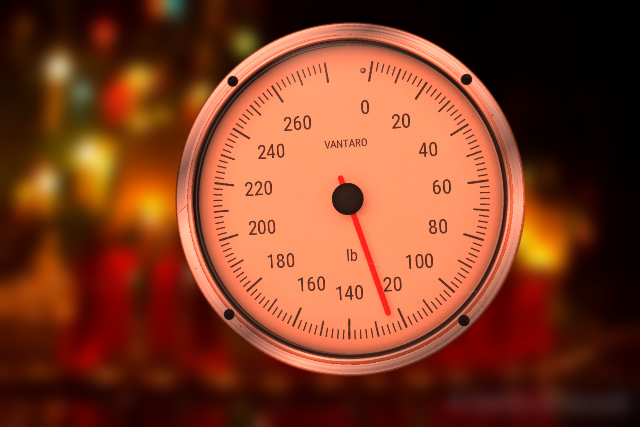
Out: 124,lb
